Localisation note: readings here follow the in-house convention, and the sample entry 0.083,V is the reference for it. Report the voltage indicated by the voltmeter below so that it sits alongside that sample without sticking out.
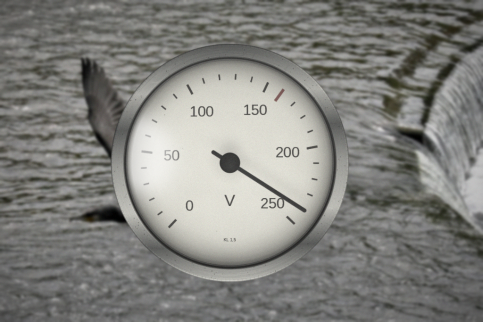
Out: 240,V
